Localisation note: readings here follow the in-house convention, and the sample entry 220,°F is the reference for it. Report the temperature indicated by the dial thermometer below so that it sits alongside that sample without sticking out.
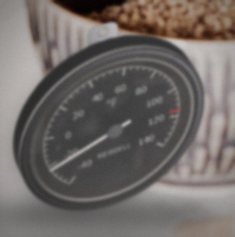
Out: -20,°F
